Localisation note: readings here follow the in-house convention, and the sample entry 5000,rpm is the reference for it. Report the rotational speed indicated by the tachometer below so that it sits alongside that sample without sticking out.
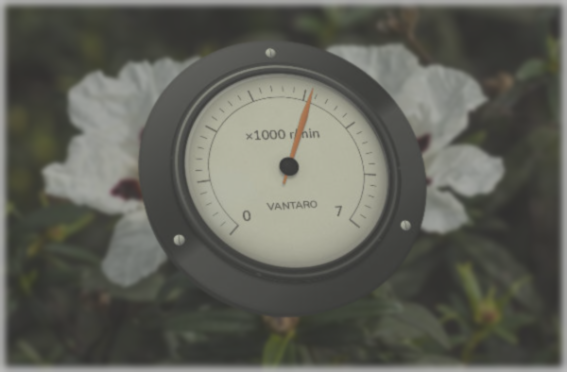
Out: 4100,rpm
